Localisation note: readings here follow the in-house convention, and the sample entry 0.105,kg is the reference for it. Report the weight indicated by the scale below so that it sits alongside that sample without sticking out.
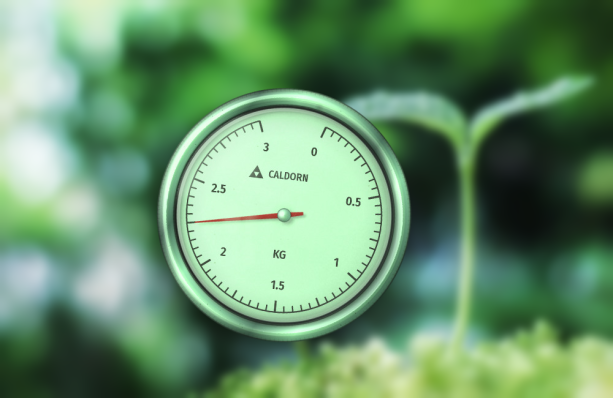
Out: 2.25,kg
